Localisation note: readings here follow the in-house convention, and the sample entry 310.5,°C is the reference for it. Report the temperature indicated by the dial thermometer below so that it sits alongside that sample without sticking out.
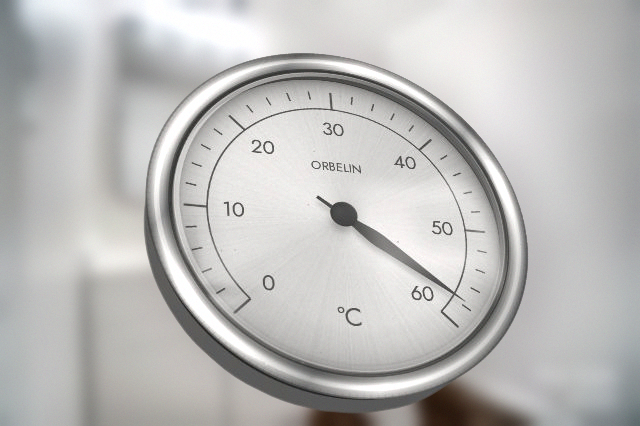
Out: 58,°C
